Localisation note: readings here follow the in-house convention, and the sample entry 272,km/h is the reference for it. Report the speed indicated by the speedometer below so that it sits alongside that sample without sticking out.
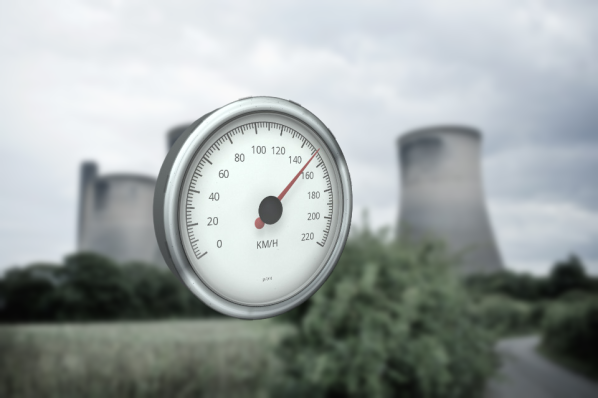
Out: 150,km/h
